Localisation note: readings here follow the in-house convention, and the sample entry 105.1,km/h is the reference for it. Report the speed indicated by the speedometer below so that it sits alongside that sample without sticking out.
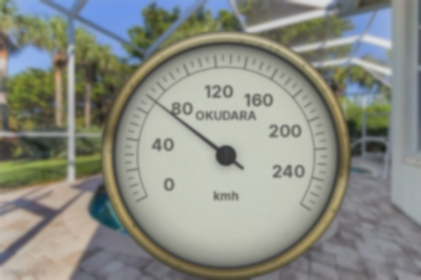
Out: 70,km/h
